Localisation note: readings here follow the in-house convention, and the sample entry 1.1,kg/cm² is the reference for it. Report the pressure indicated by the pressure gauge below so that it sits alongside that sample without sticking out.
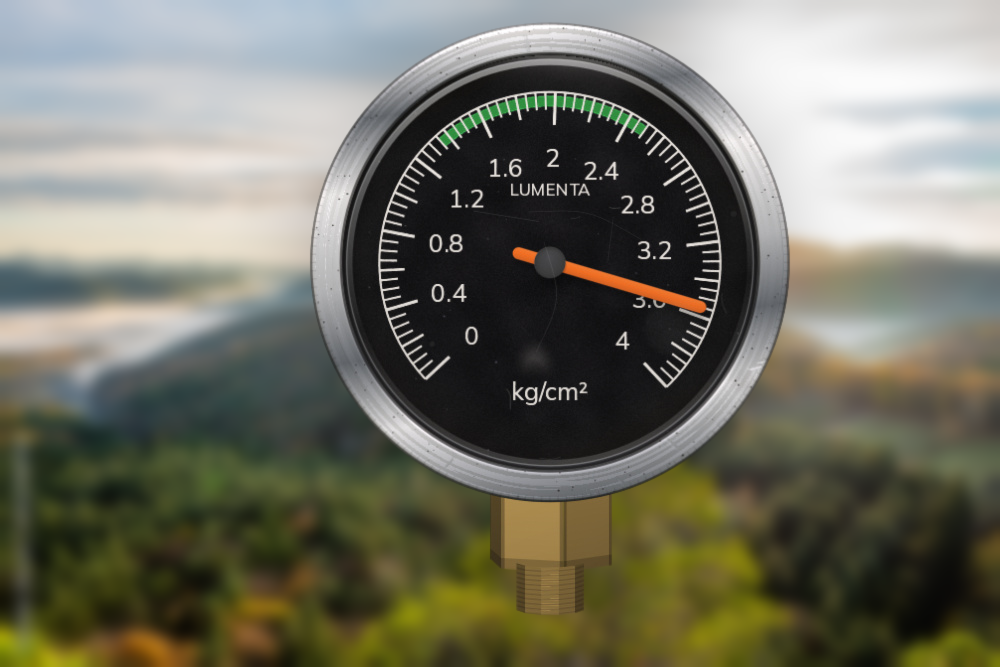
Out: 3.55,kg/cm²
